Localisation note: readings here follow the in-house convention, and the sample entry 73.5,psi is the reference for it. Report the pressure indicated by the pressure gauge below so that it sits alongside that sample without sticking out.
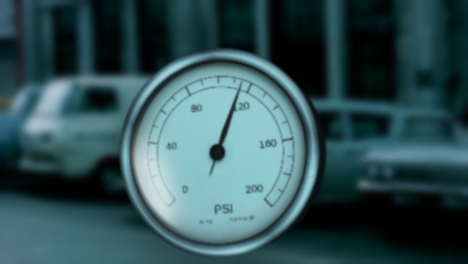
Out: 115,psi
